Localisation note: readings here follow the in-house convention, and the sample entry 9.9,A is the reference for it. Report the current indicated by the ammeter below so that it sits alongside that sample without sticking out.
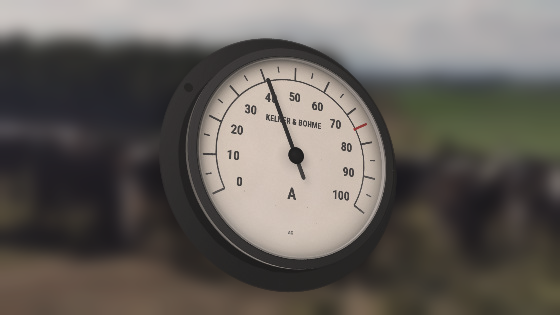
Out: 40,A
